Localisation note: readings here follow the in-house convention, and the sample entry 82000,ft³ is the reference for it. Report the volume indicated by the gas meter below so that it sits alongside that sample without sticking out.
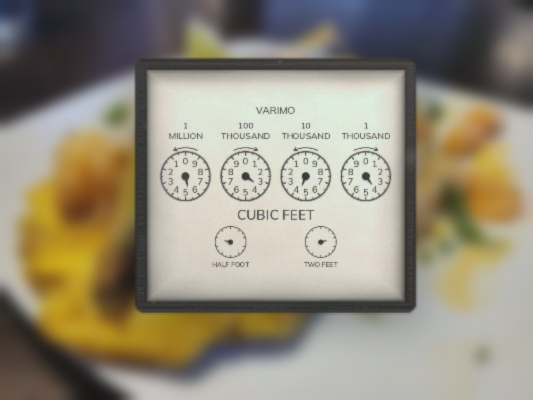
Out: 534400,ft³
